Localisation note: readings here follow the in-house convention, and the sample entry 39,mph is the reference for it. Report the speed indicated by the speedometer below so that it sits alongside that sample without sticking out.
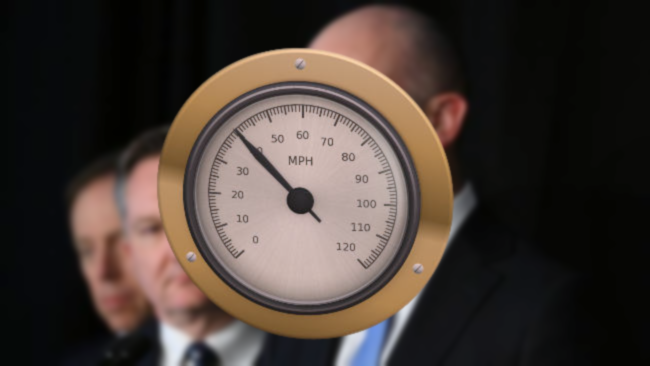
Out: 40,mph
